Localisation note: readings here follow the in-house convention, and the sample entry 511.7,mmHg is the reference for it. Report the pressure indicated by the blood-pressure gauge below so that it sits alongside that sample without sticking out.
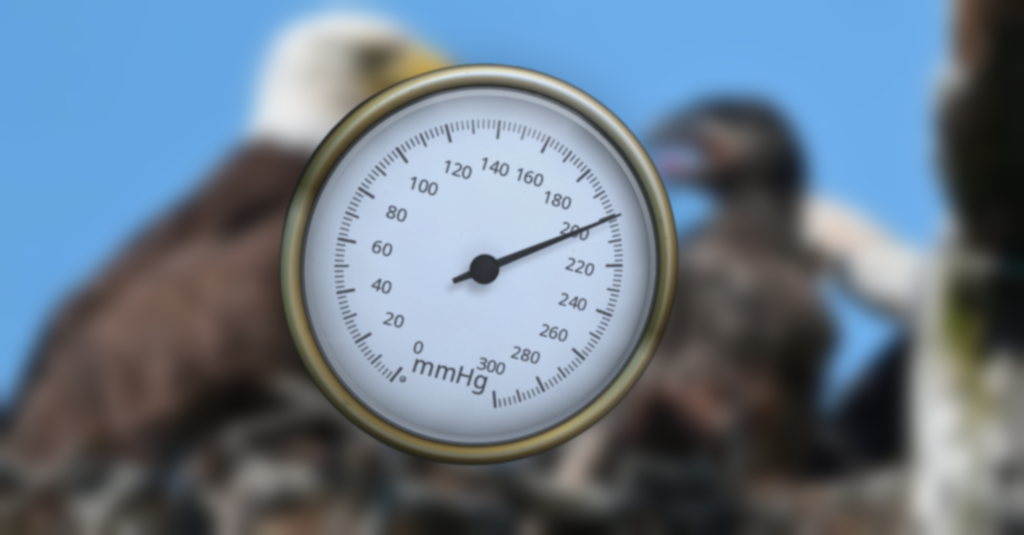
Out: 200,mmHg
